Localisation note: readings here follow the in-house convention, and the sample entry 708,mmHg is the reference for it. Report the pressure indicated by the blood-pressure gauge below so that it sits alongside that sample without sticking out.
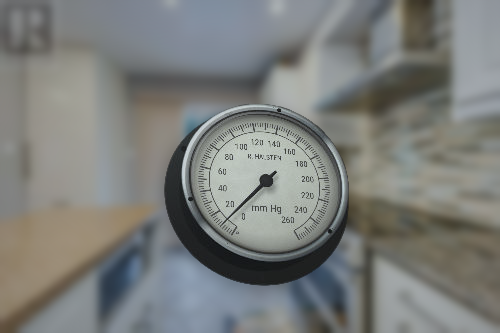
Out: 10,mmHg
